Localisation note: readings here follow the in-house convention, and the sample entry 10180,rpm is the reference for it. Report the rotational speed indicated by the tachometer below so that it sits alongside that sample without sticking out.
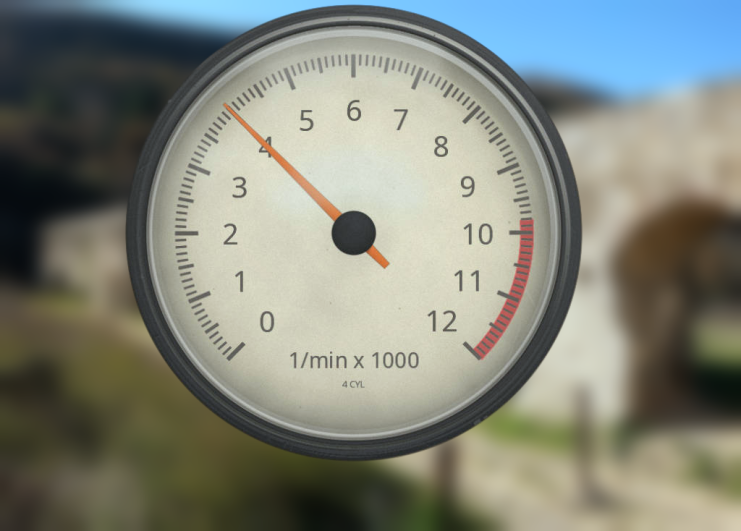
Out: 4000,rpm
